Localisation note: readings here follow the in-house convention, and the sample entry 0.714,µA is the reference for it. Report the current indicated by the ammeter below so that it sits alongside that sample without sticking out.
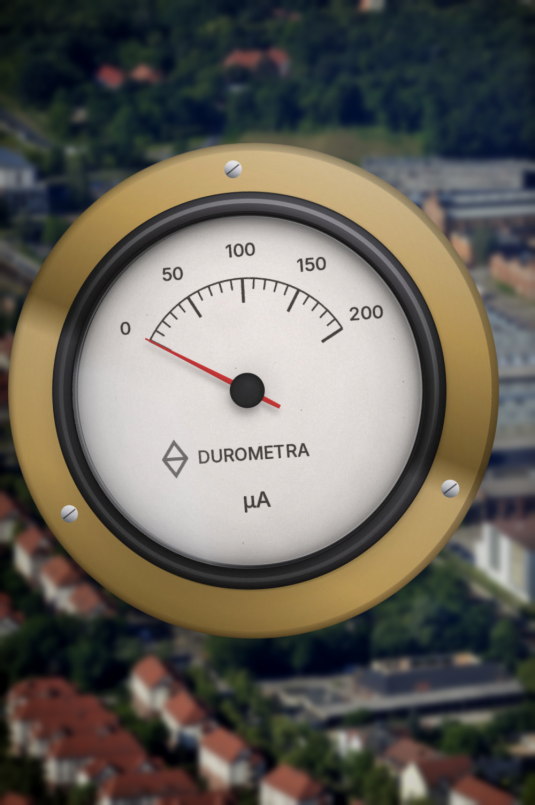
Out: 0,µA
